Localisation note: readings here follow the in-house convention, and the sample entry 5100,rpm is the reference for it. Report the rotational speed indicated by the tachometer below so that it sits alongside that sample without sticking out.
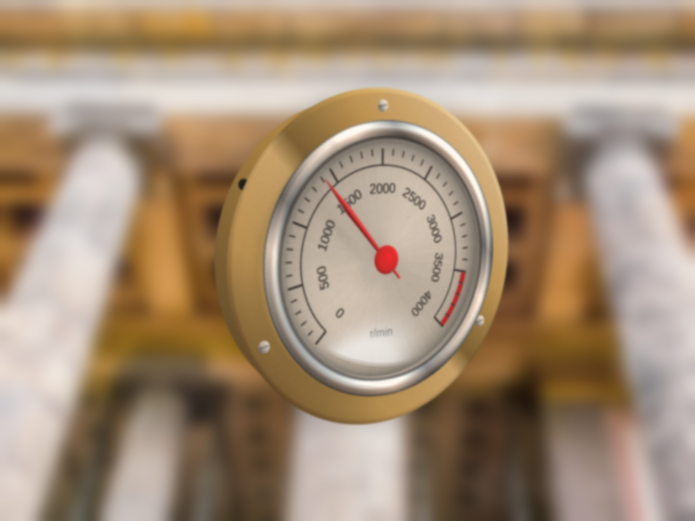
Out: 1400,rpm
